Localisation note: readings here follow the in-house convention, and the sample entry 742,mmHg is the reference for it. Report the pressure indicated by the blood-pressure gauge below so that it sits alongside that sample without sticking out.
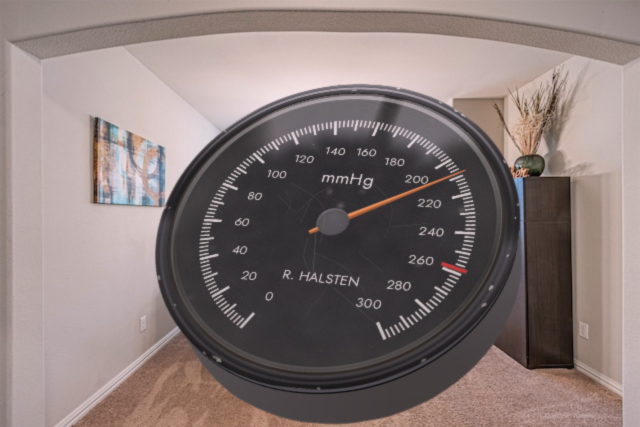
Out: 210,mmHg
